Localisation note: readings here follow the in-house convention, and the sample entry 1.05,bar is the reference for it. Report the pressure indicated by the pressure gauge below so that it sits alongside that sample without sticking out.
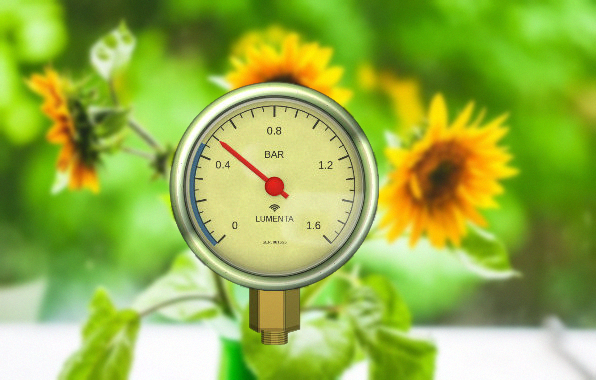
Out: 0.5,bar
